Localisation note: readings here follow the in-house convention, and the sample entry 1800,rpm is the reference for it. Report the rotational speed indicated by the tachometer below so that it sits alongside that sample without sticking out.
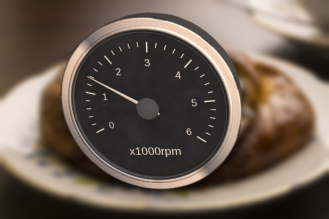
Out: 1400,rpm
